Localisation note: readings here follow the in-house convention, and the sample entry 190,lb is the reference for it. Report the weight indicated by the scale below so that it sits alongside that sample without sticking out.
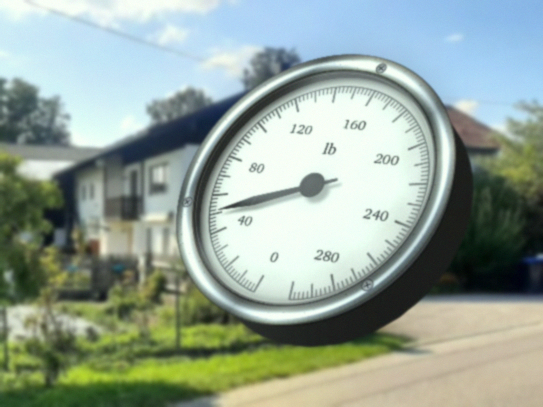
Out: 50,lb
